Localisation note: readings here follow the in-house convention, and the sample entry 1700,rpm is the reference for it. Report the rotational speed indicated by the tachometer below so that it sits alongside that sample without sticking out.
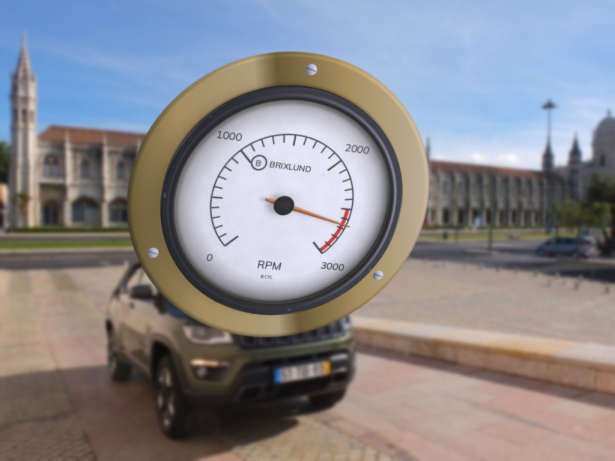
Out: 2650,rpm
